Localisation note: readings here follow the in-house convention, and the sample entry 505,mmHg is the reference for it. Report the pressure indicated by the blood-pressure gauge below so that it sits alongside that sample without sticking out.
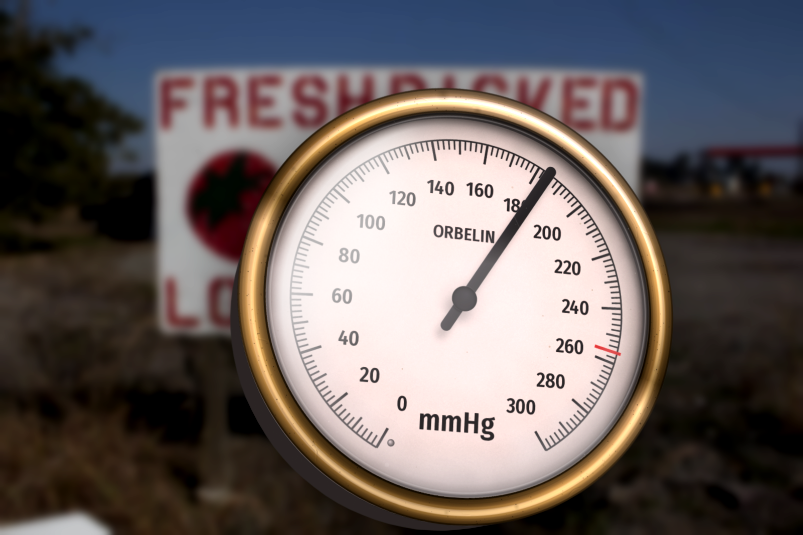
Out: 184,mmHg
